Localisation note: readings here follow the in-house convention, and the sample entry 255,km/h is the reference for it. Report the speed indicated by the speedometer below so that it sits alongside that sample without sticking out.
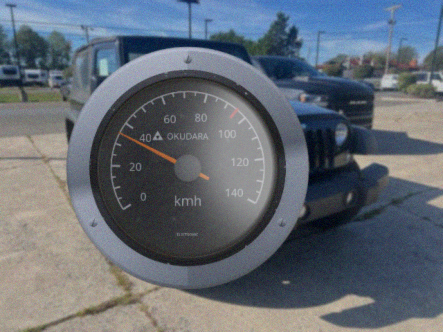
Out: 35,km/h
